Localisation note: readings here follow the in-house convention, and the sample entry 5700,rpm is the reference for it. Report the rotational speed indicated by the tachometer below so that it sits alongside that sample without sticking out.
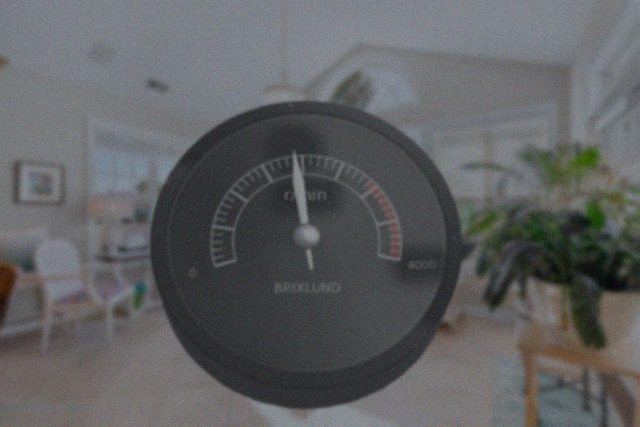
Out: 1900,rpm
